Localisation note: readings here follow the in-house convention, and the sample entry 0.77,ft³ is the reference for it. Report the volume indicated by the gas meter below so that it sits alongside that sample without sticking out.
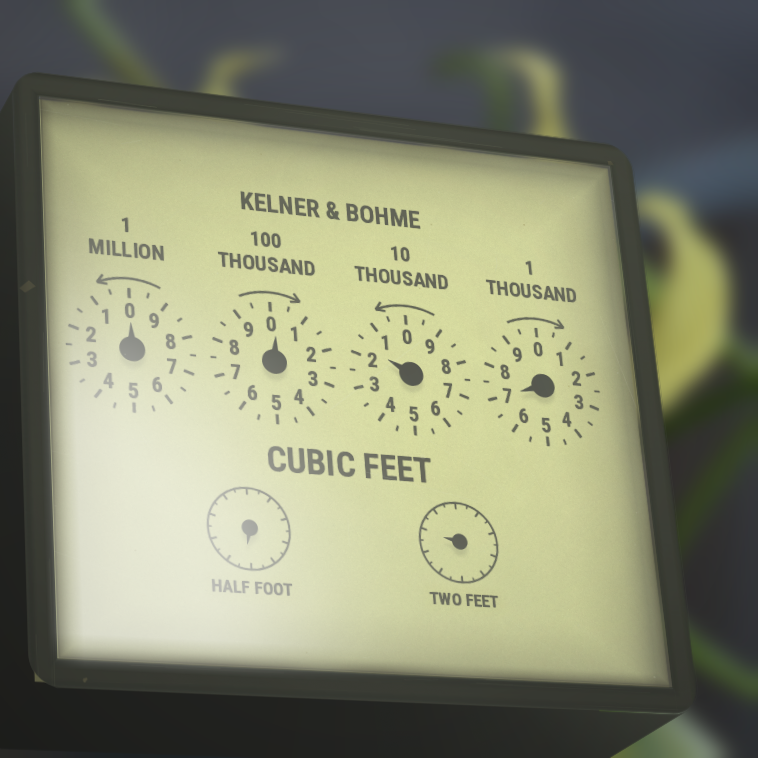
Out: 1700,ft³
